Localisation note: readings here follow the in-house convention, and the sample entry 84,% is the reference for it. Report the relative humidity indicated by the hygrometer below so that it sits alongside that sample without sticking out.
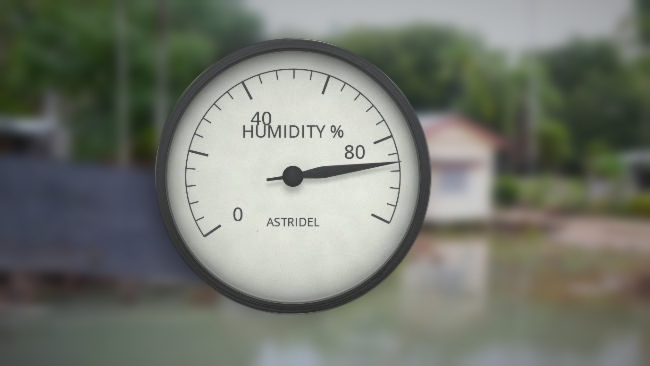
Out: 86,%
